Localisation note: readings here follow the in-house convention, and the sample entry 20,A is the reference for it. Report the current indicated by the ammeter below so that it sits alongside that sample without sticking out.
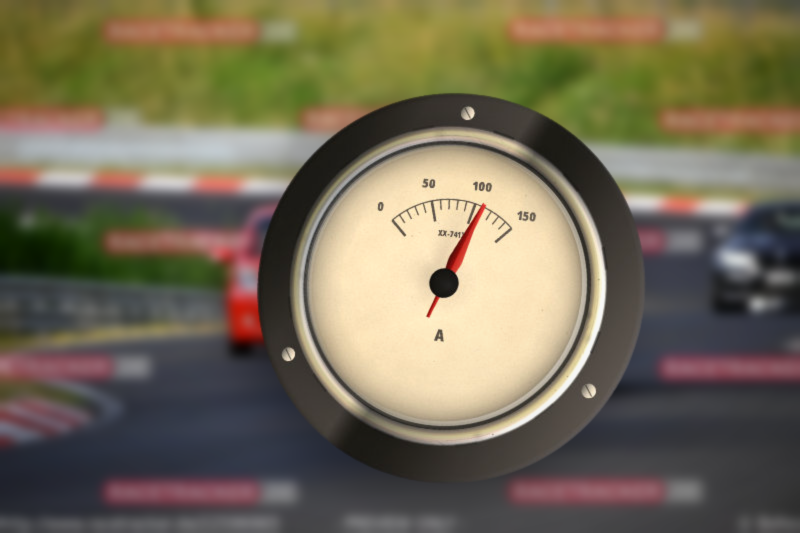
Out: 110,A
